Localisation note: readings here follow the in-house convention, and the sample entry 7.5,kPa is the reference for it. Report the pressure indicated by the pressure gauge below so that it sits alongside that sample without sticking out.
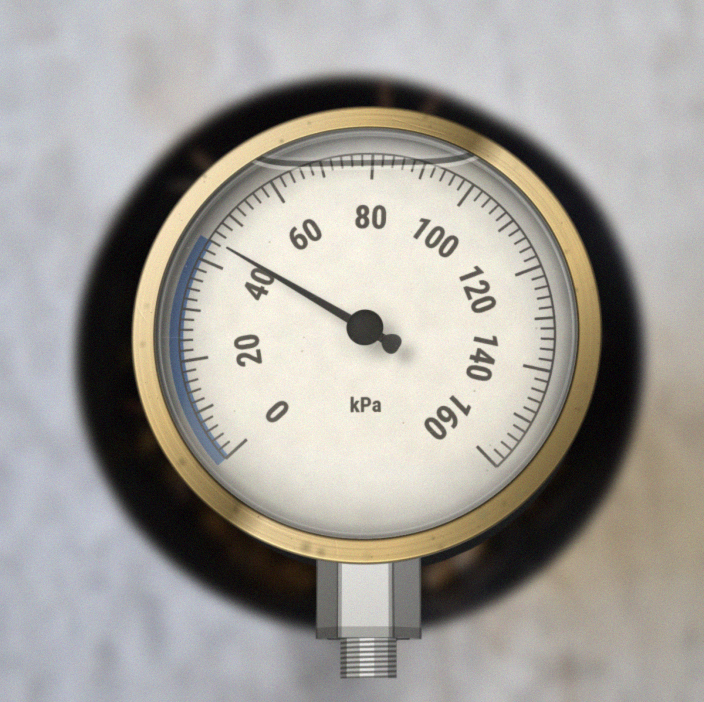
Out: 44,kPa
